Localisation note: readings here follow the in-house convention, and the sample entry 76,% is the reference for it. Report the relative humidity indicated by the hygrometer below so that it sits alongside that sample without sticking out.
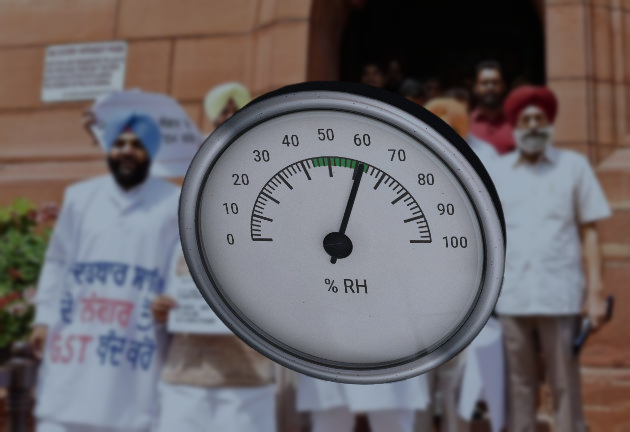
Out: 62,%
